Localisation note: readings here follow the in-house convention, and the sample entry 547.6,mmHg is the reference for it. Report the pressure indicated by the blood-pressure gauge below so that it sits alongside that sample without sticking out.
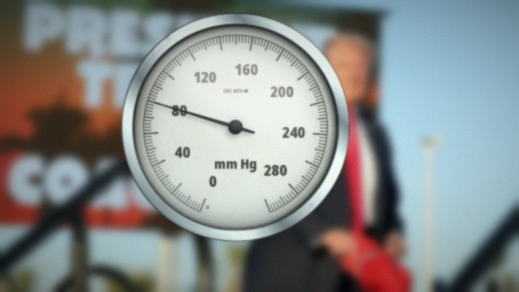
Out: 80,mmHg
